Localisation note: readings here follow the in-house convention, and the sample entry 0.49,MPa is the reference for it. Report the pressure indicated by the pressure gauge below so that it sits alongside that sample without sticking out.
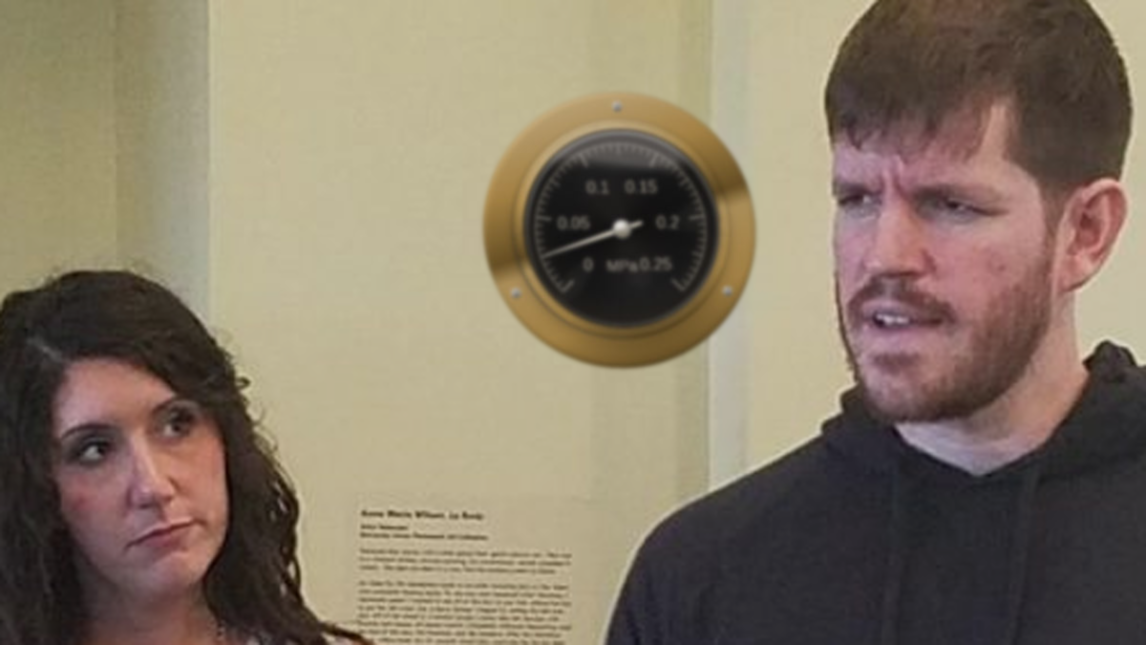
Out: 0.025,MPa
